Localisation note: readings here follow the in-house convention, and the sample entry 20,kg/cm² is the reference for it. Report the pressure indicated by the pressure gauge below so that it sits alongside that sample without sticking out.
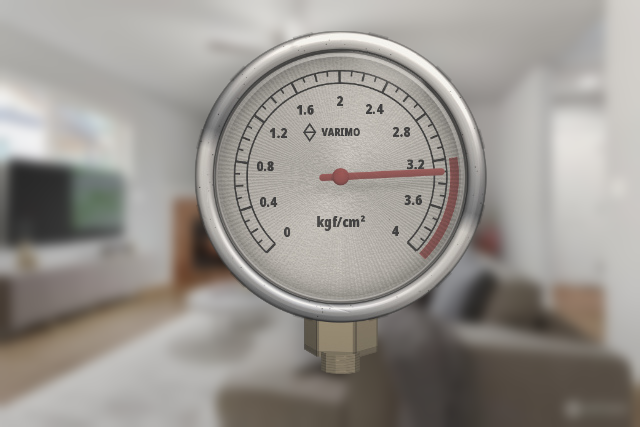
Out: 3.3,kg/cm²
